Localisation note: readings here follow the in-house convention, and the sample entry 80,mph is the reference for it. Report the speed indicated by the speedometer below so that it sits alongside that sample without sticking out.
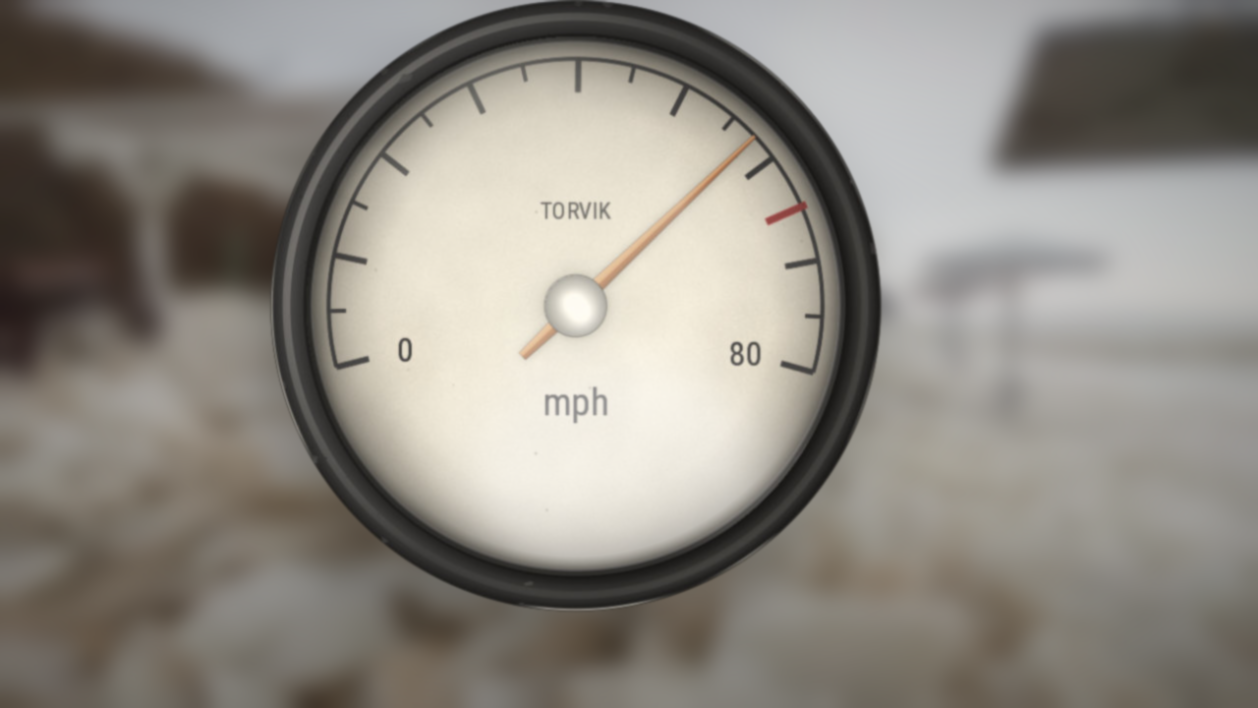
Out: 57.5,mph
